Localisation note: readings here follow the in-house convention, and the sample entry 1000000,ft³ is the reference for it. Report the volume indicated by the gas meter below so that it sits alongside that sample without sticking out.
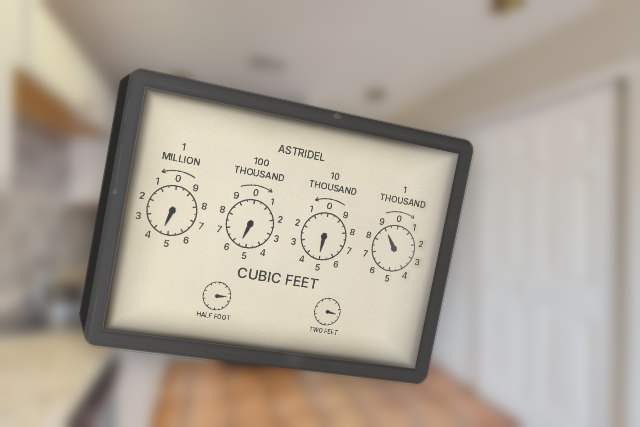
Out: 454900,ft³
